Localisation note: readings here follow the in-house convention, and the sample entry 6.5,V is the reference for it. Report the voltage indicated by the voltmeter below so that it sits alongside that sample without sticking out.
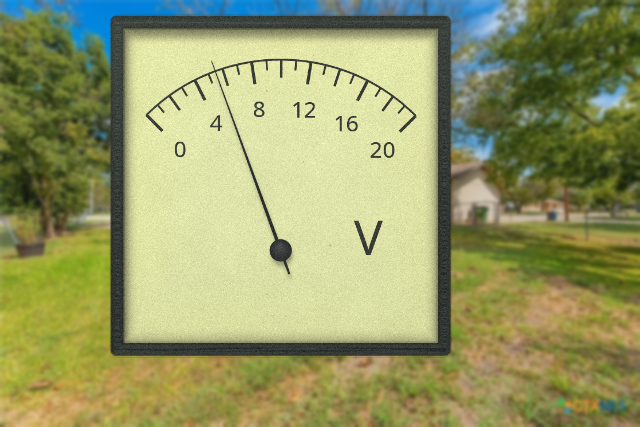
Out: 5.5,V
